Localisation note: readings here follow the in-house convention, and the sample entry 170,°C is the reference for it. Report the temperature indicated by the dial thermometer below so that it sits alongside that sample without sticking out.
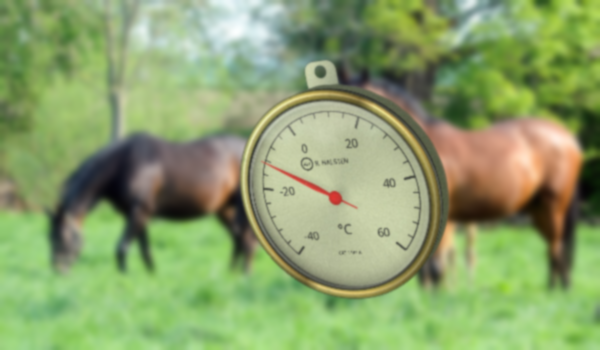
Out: -12,°C
